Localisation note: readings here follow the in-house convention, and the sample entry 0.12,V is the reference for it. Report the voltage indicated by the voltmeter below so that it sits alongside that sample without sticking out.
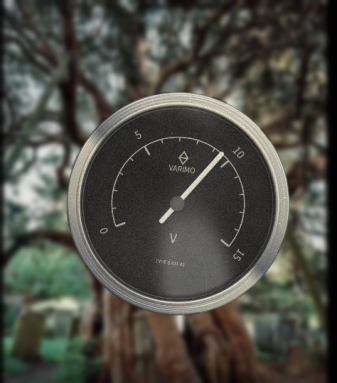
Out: 9.5,V
